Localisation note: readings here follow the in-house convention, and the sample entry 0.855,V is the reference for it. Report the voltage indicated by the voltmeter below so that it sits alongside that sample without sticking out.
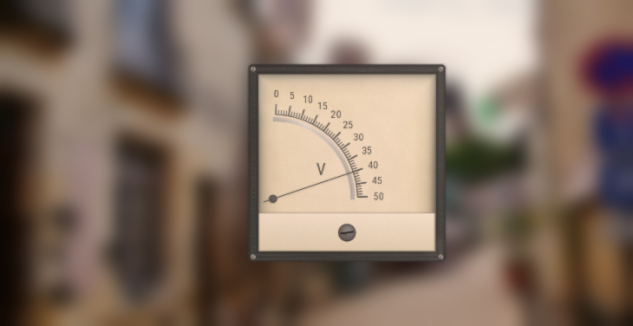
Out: 40,V
